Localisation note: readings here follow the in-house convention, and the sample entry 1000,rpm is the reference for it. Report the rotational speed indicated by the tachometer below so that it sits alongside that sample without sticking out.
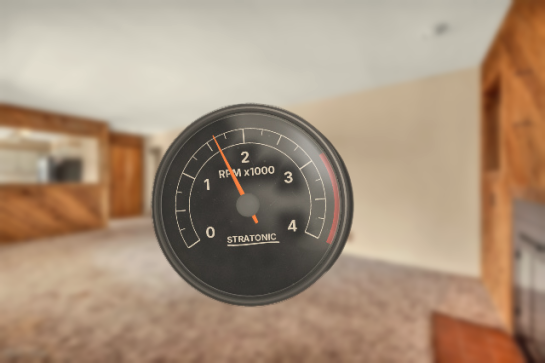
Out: 1625,rpm
